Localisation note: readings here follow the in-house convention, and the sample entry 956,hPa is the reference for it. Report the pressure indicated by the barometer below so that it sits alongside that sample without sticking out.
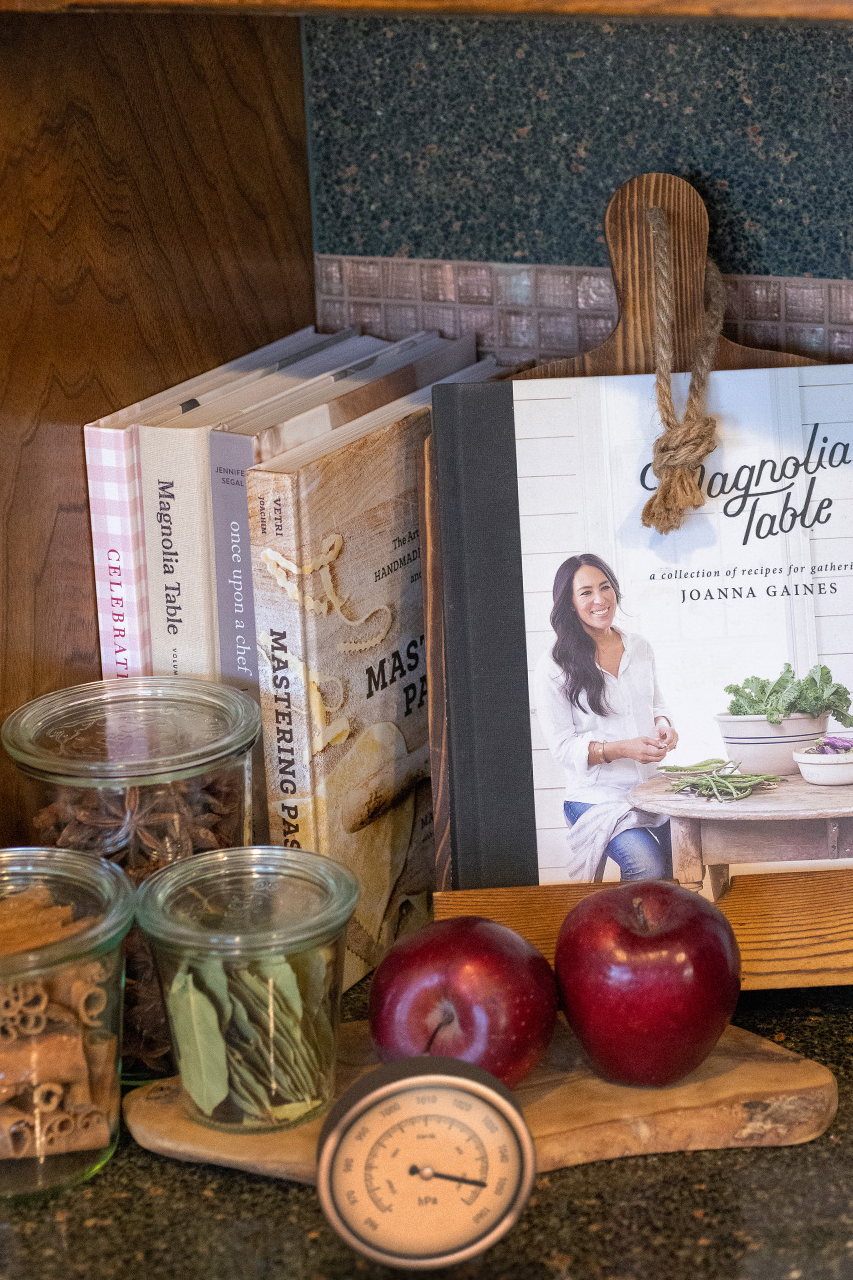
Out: 1050,hPa
